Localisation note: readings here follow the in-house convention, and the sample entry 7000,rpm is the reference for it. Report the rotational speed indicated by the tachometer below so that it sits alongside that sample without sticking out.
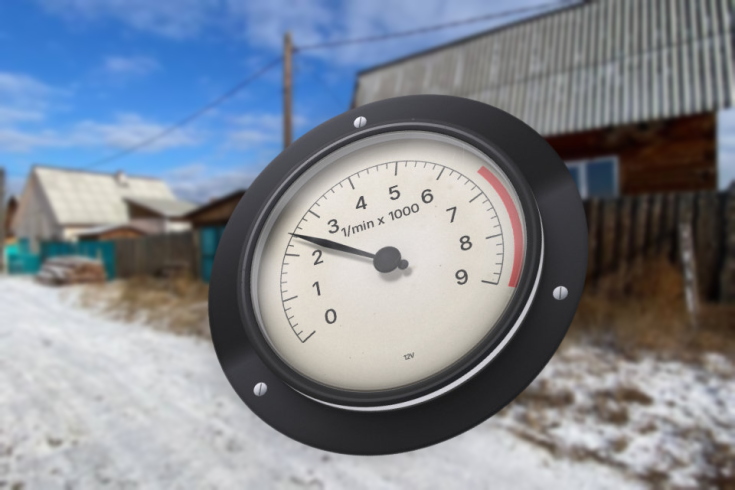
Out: 2400,rpm
